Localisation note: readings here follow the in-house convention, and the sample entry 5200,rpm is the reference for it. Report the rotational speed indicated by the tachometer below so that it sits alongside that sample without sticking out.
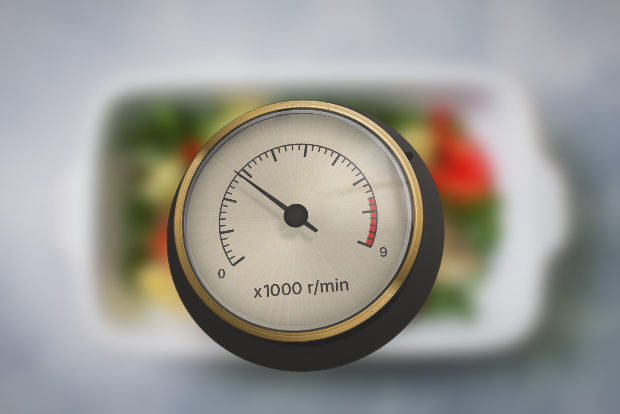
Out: 2800,rpm
